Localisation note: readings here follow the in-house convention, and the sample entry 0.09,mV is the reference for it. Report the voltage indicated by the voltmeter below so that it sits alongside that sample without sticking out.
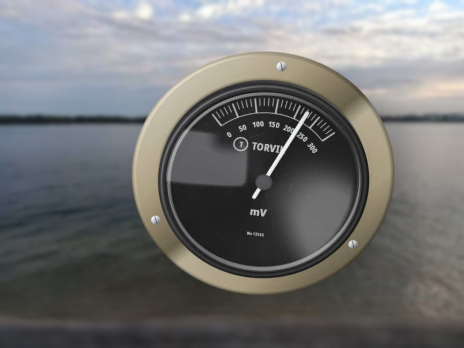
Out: 220,mV
